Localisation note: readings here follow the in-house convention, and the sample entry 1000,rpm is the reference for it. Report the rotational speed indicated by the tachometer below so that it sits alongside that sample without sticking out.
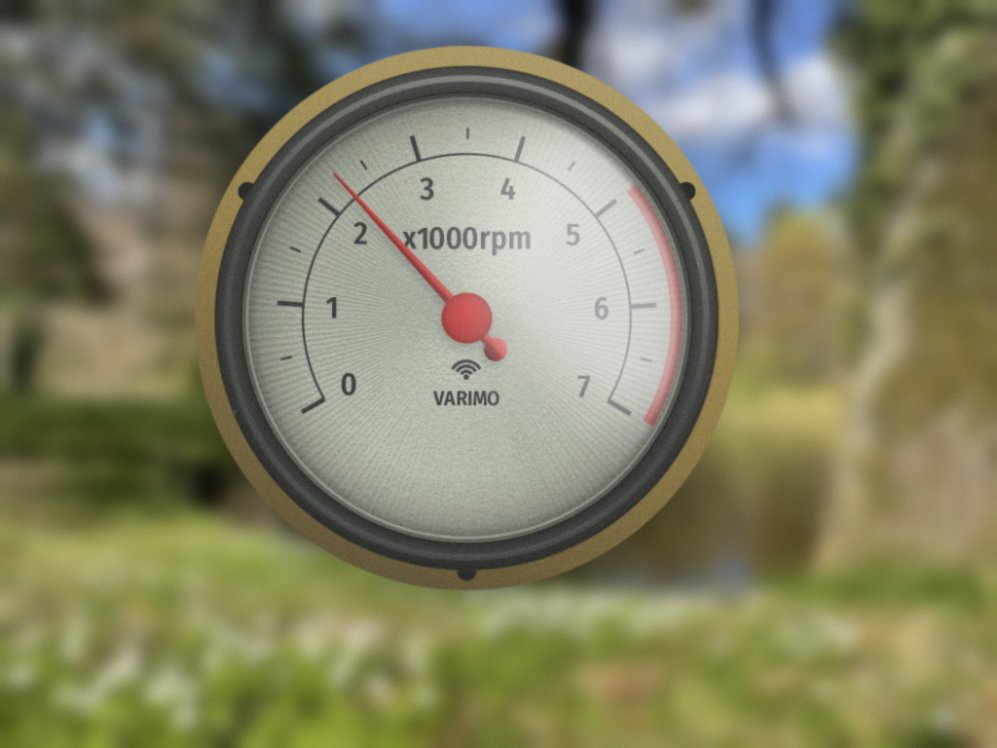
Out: 2250,rpm
